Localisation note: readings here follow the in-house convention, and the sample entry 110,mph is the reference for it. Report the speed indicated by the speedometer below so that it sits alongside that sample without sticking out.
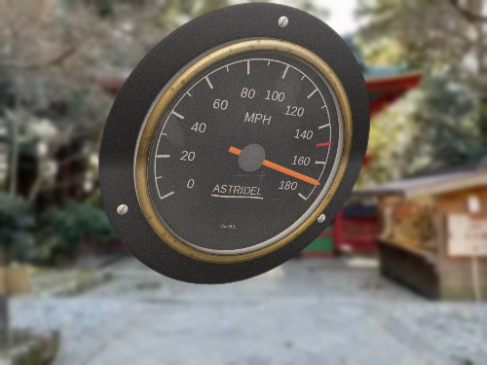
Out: 170,mph
